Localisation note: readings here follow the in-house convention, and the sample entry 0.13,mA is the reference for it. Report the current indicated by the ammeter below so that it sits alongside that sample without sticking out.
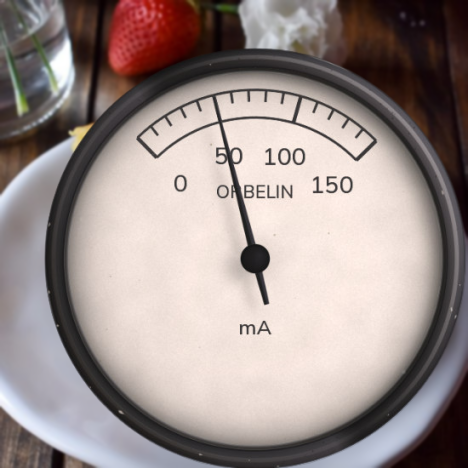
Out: 50,mA
